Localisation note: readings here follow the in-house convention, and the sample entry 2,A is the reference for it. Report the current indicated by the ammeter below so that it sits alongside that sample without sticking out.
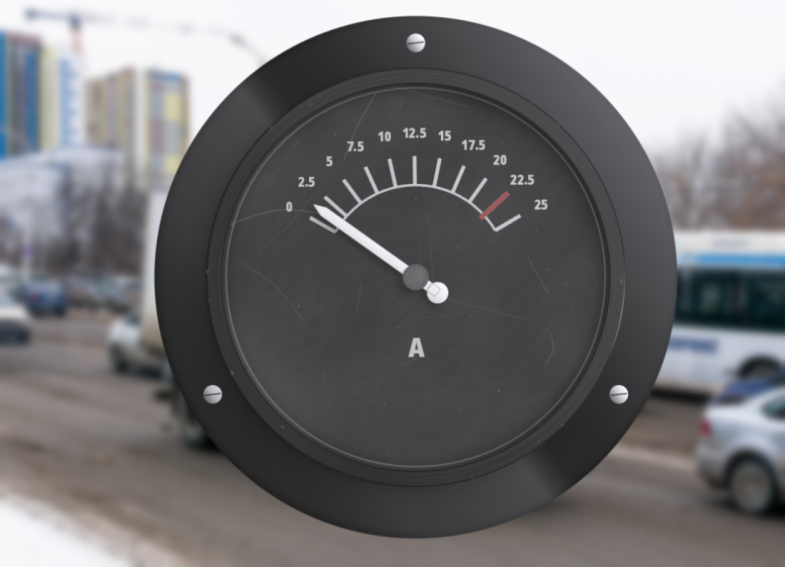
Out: 1.25,A
